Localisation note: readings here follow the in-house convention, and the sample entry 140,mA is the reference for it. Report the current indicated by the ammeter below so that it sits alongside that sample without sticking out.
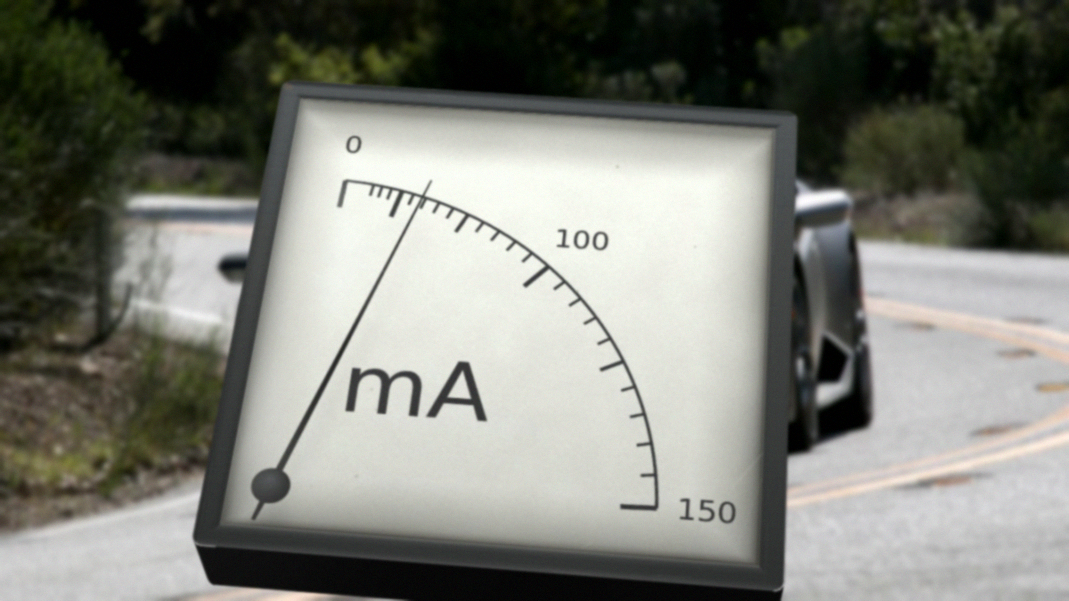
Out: 60,mA
